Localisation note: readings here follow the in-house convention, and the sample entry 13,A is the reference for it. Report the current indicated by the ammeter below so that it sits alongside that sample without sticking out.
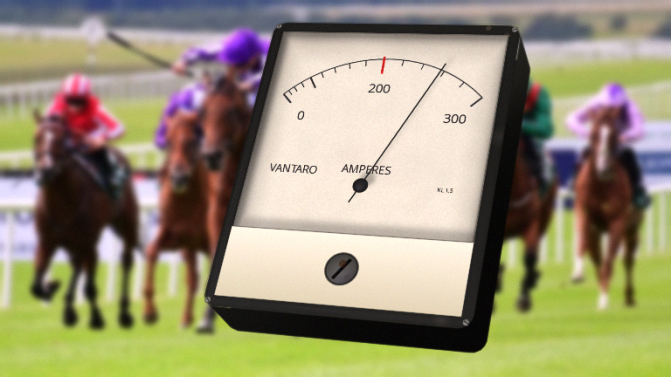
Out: 260,A
